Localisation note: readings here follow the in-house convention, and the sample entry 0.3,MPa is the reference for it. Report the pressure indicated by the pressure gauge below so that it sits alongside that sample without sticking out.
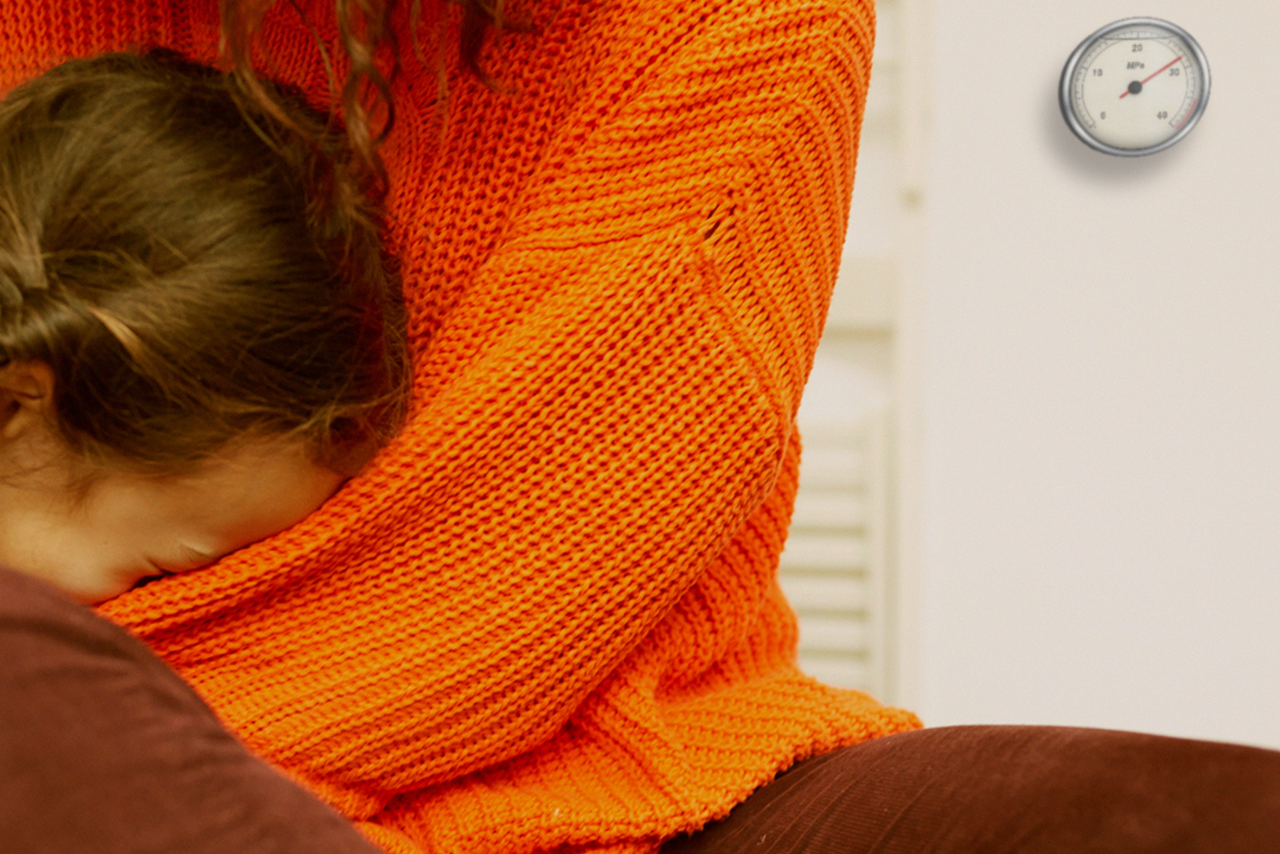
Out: 28,MPa
